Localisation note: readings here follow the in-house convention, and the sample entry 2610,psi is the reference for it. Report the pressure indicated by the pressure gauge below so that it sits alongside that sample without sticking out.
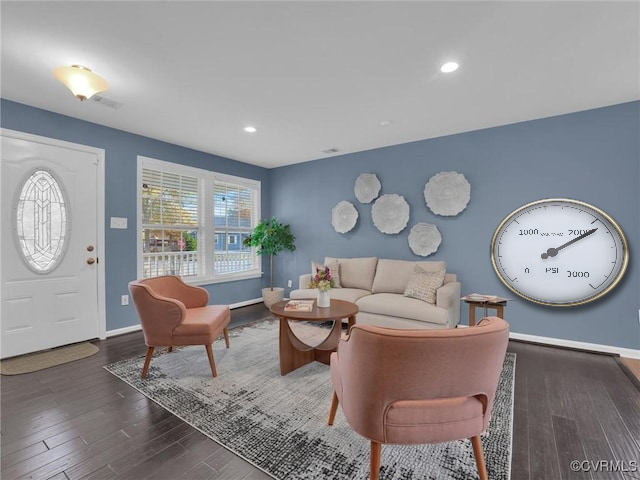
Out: 2100,psi
